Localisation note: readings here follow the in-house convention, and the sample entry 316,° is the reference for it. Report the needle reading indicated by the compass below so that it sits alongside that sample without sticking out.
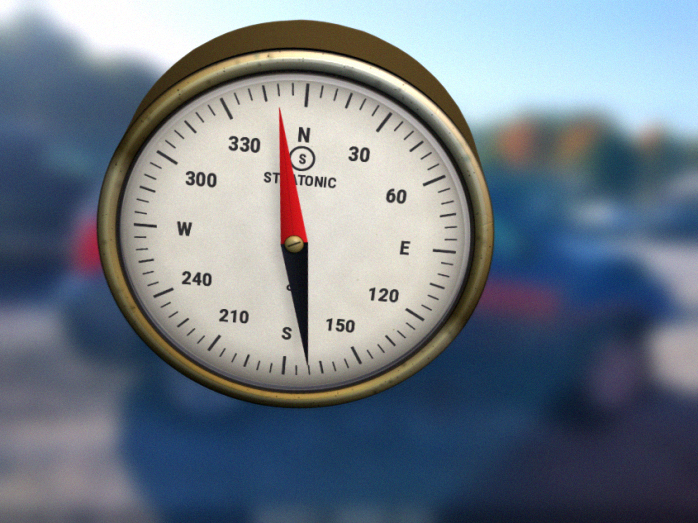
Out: 350,°
